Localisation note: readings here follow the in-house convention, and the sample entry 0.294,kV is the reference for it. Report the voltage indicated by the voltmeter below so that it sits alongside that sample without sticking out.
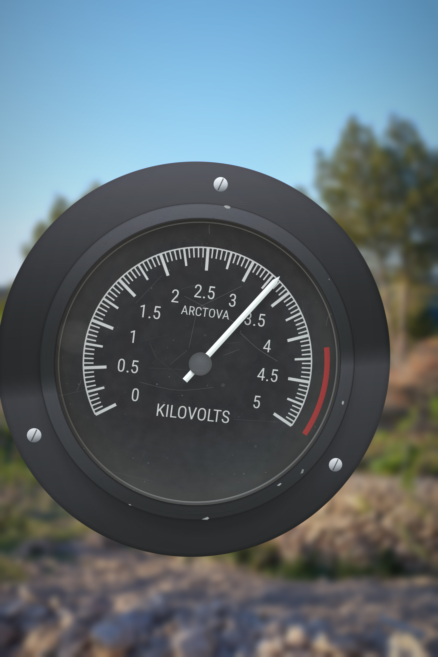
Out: 3.3,kV
